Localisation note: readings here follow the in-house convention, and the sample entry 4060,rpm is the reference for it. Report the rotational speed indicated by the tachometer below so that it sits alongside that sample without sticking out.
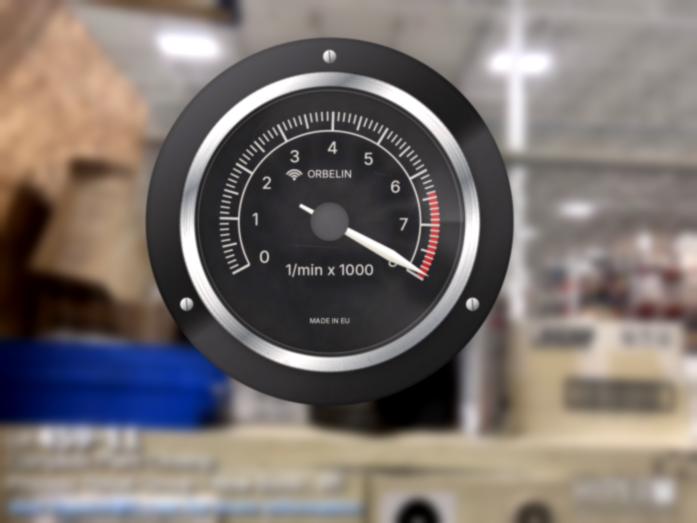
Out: 7900,rpm
